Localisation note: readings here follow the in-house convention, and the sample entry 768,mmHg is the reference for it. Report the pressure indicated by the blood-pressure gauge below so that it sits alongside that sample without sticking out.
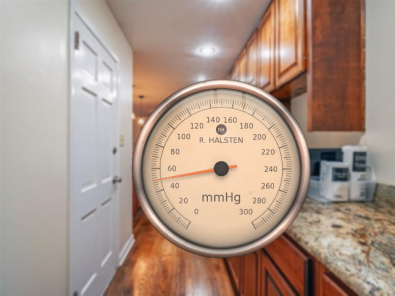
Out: 50,mmHg
